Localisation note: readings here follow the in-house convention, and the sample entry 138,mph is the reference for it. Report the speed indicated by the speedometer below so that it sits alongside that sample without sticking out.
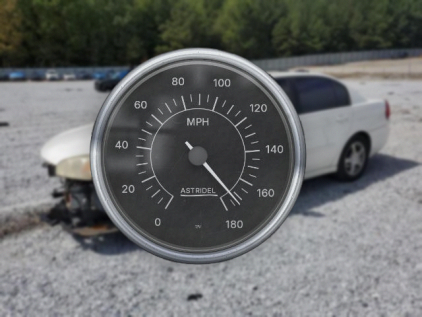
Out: 172.5,mph
